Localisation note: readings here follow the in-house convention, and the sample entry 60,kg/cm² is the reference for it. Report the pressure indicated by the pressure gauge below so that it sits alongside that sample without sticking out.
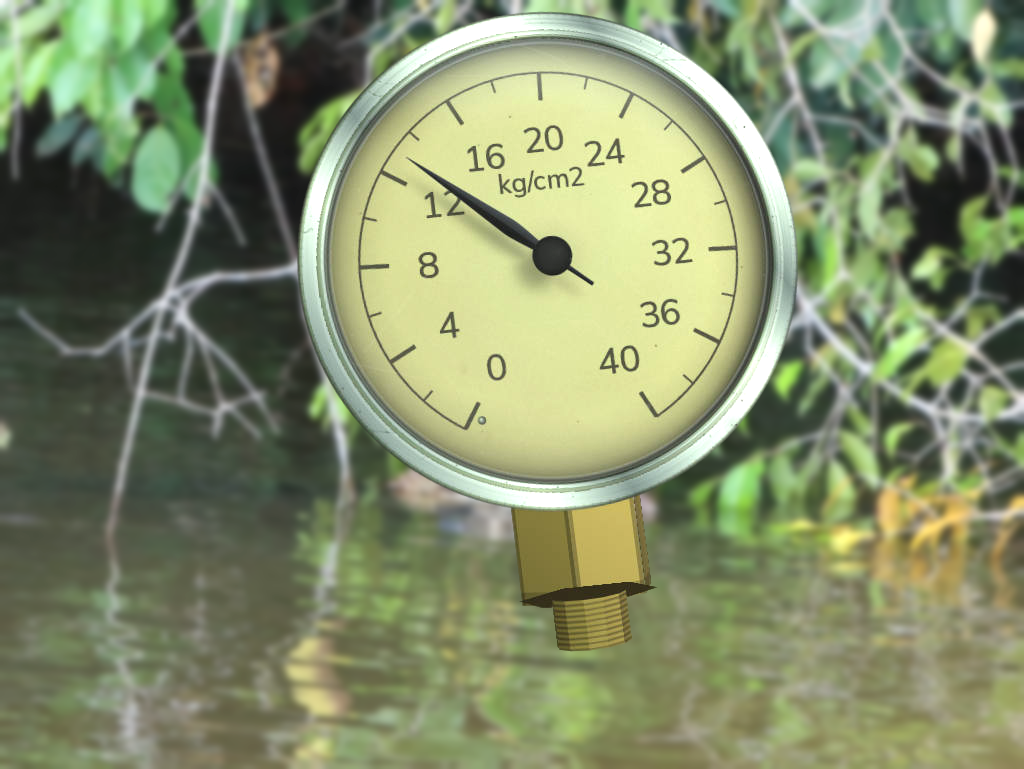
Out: 13,kg/cm²
